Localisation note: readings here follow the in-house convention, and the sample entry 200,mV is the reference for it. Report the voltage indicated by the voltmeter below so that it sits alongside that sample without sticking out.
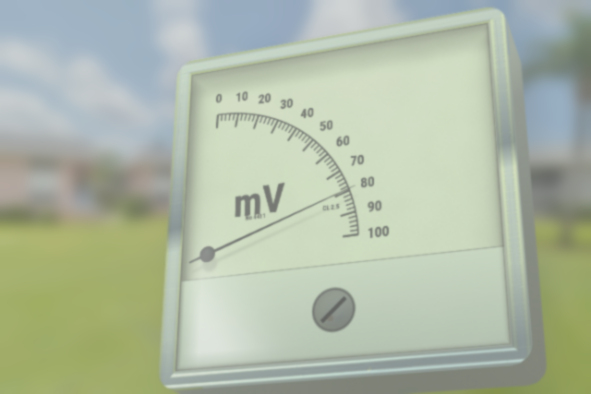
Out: 80,mV
